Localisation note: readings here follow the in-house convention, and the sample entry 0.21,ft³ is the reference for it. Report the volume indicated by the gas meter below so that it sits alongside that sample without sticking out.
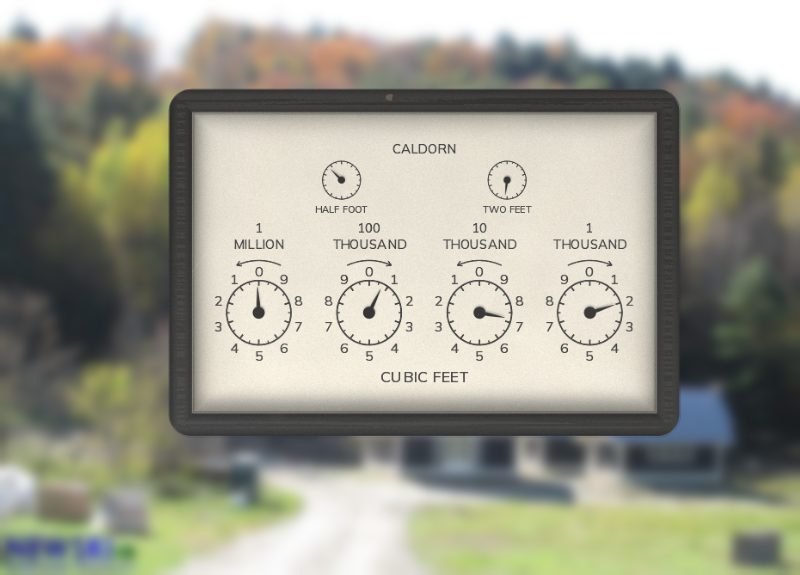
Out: 7200,ft³
